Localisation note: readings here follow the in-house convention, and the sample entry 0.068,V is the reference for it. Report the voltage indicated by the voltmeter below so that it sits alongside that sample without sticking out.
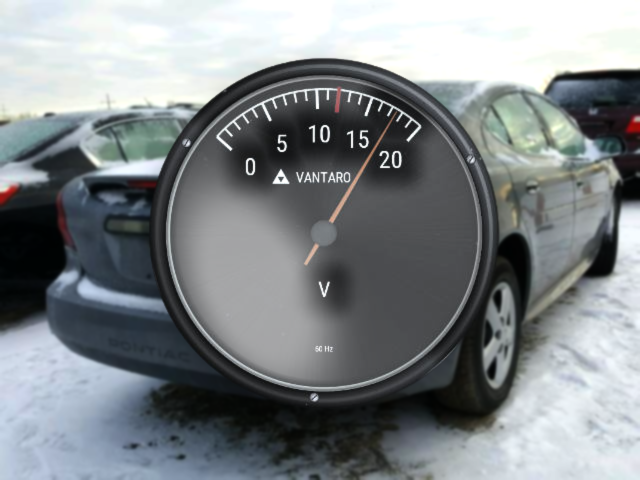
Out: 17.5,V
